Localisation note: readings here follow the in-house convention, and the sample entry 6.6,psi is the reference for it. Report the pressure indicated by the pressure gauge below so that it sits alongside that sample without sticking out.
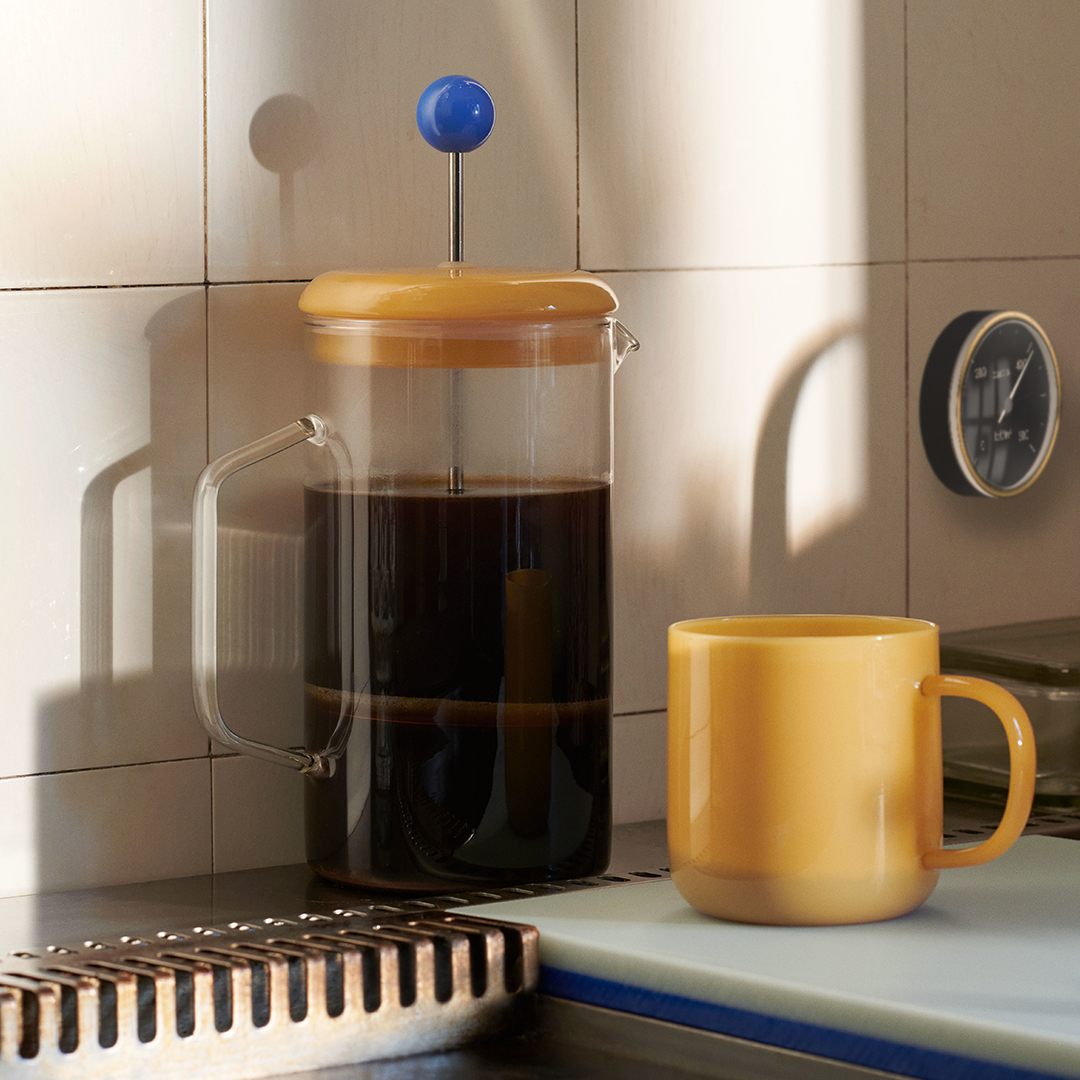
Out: 400,psi
